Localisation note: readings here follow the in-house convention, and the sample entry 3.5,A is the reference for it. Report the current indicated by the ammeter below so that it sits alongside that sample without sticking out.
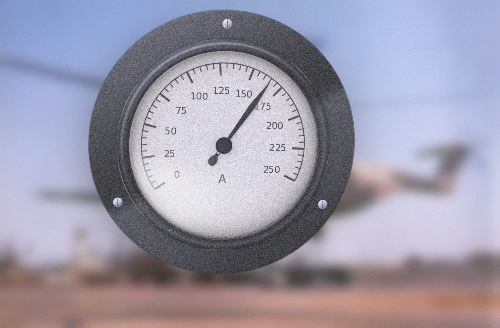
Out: 165,A
